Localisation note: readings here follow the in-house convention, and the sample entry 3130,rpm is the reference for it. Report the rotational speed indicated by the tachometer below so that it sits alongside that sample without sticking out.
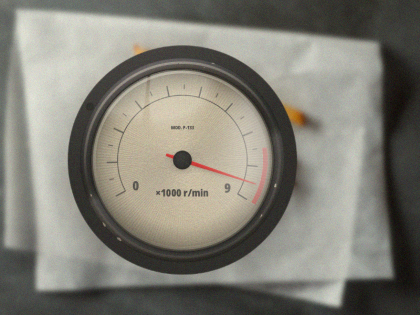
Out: 8500,rpm
